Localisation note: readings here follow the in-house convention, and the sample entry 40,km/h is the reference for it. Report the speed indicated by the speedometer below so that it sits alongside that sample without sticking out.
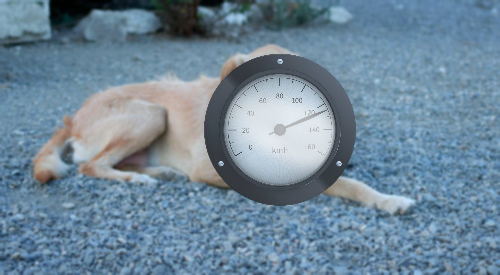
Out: 125,km/h
